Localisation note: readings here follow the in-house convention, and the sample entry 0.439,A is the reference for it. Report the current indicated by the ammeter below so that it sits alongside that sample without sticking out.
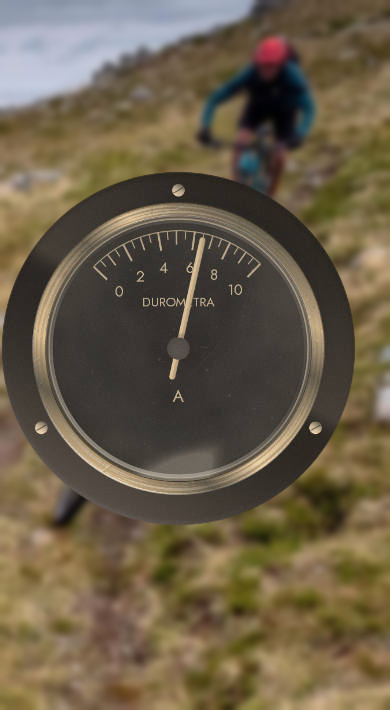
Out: 6.5,A
